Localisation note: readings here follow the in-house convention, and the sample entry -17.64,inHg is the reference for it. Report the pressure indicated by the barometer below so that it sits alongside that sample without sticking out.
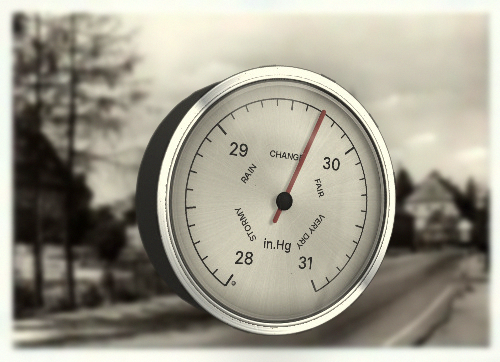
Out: 29.7,inHg
